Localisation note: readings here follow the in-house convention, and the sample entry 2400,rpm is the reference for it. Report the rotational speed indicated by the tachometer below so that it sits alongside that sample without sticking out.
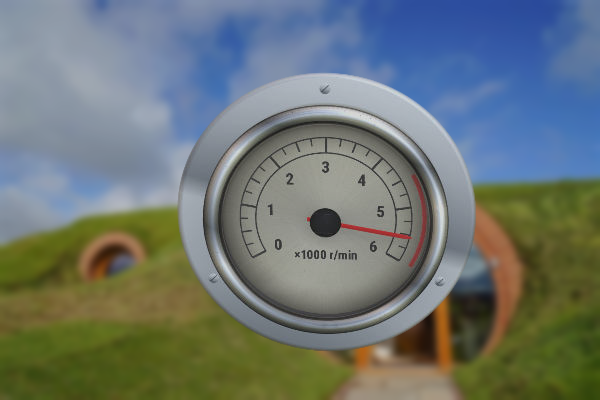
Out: 5500,rpm
